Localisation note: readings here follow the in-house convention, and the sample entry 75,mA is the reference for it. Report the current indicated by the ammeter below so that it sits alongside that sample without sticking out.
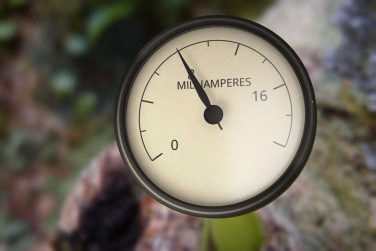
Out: 8,mA
